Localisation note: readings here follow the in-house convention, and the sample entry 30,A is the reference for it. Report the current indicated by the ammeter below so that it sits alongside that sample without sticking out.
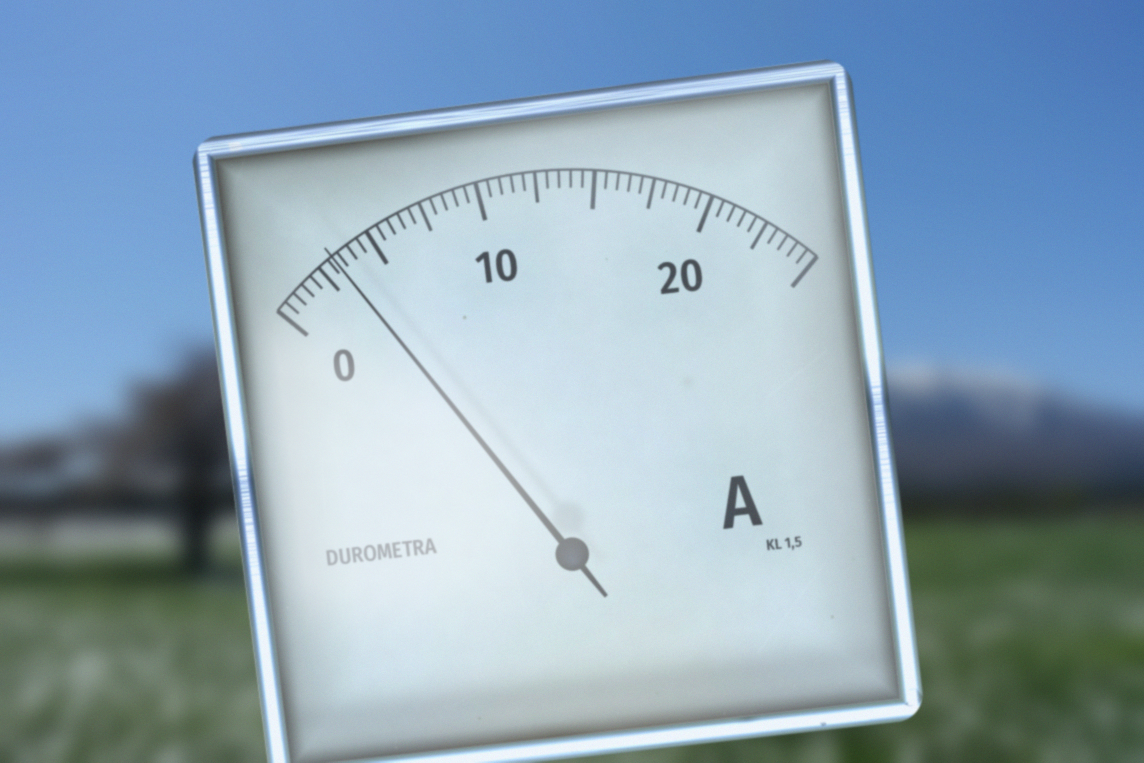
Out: 3.25,A
